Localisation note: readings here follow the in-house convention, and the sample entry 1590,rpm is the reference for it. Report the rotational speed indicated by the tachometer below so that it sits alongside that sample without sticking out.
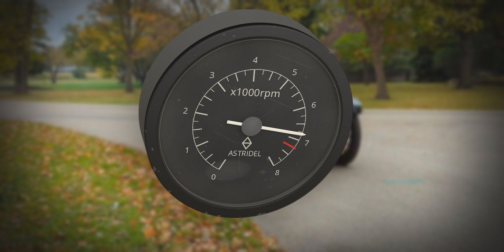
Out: 6750,rpm
